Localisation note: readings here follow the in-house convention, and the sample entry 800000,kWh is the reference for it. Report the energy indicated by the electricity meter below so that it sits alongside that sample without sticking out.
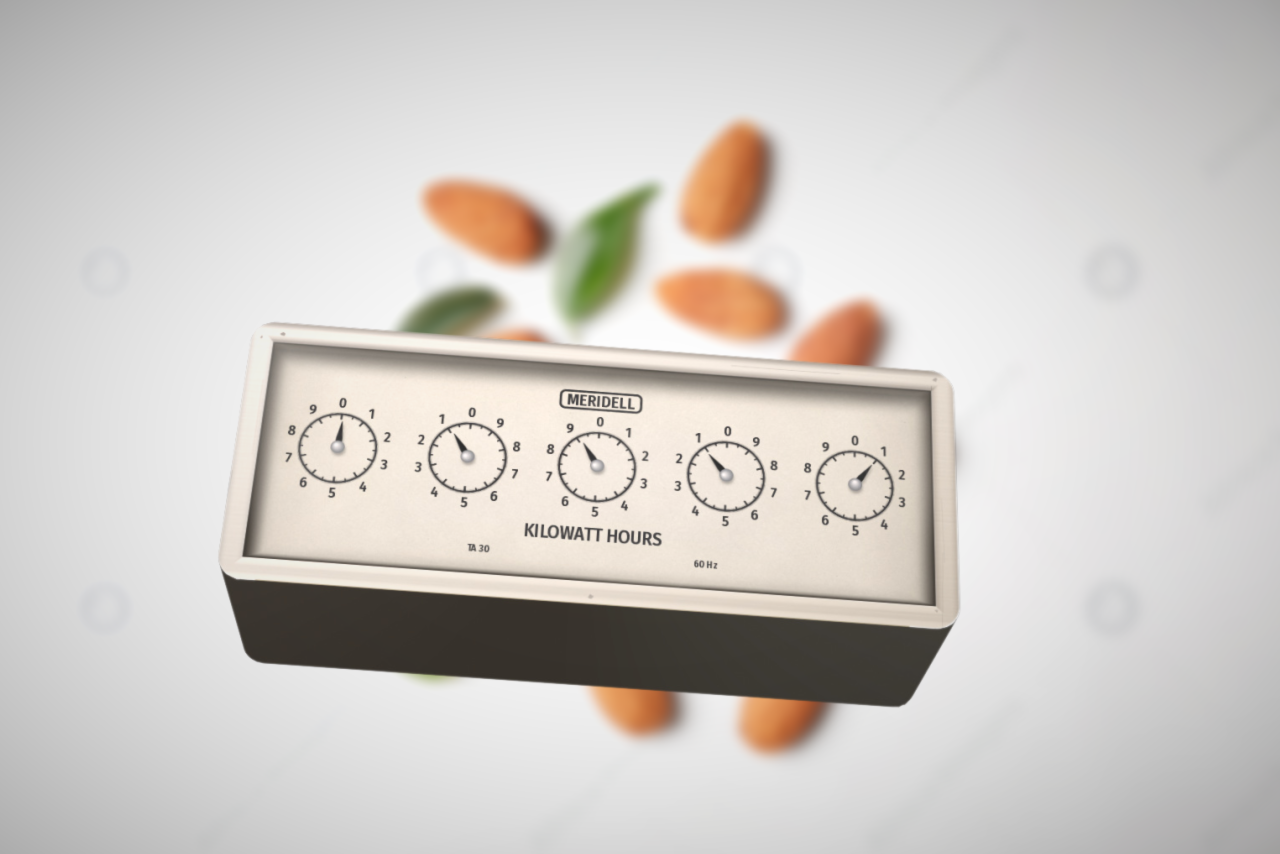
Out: 911,kWh
